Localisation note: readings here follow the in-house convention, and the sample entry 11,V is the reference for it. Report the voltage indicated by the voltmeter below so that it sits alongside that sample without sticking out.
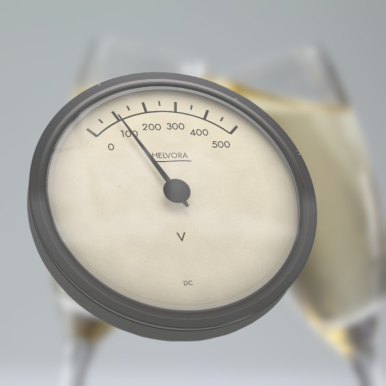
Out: 100,V
